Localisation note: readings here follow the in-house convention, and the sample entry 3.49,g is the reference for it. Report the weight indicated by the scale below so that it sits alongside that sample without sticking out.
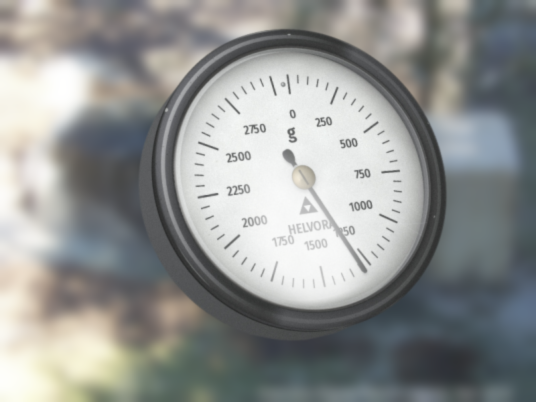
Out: 1300,g
